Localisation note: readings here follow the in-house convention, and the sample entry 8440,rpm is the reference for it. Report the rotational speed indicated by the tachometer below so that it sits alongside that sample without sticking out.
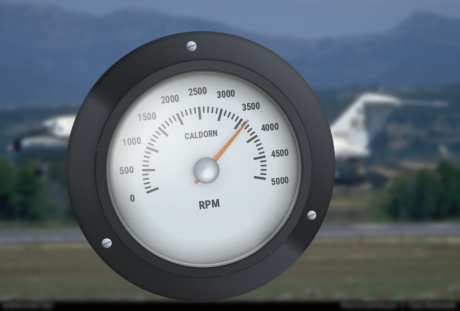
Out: 3600,rpm
